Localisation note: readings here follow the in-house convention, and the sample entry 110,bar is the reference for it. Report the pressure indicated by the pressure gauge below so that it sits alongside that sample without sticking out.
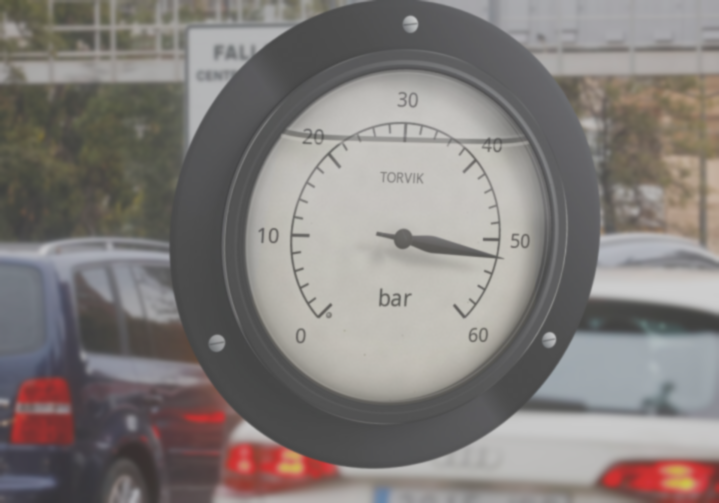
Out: 52,bar
